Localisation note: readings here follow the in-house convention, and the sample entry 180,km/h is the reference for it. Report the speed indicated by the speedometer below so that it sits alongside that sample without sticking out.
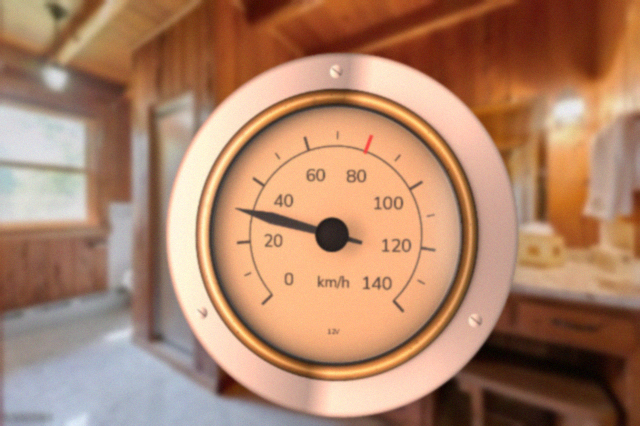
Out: 30,km/h
